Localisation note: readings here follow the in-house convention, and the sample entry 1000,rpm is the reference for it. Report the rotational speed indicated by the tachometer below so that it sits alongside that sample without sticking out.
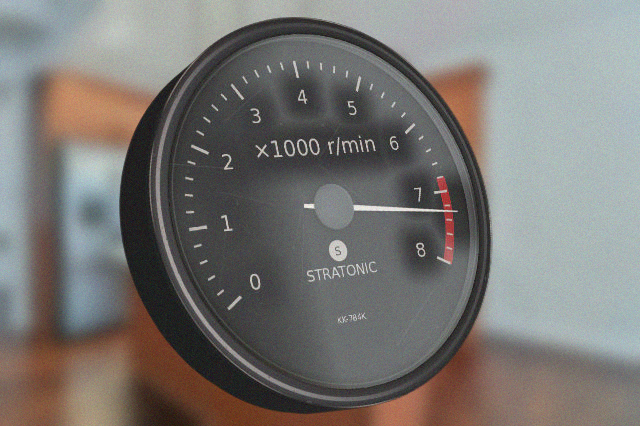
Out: 7300,rpm
